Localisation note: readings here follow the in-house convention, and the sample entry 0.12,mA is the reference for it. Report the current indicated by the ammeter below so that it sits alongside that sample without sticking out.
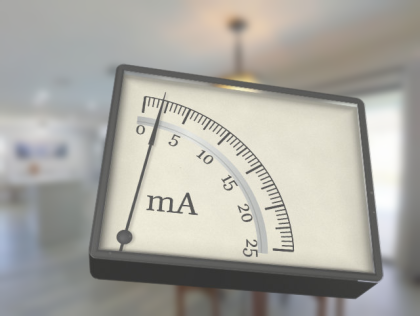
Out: 2,mA
